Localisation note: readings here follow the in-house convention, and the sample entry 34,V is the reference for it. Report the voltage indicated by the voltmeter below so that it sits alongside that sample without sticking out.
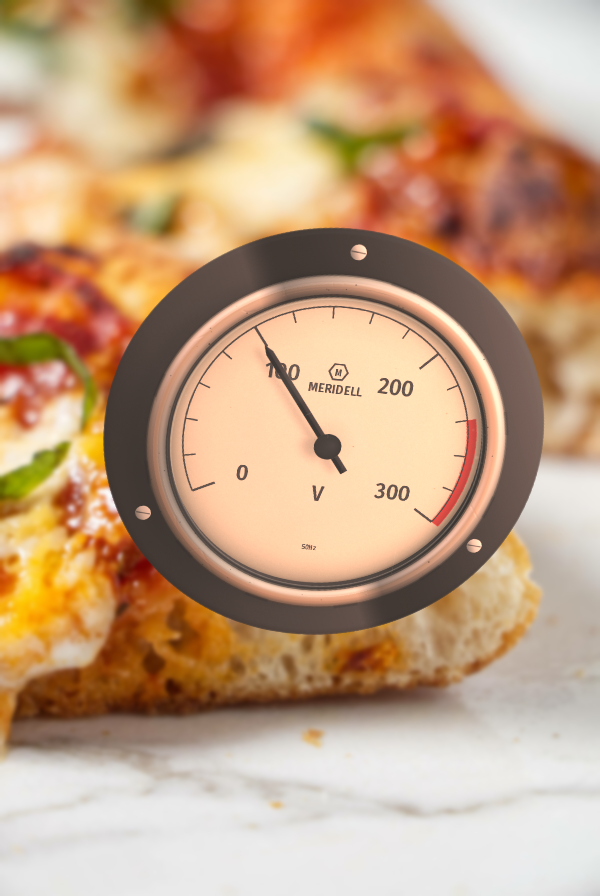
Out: 100,V
